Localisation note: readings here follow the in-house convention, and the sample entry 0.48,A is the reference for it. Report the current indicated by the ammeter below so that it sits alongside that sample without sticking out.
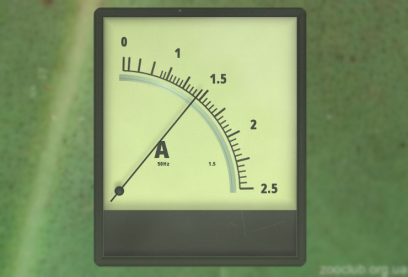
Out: 1.45,A
